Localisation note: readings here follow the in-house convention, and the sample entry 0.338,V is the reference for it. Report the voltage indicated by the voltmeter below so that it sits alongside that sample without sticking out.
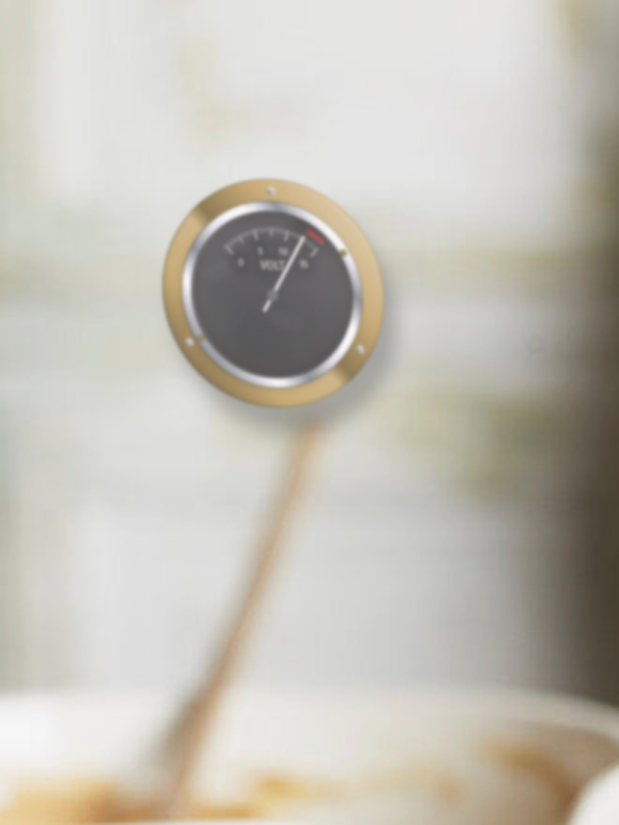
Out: 12.5,V
